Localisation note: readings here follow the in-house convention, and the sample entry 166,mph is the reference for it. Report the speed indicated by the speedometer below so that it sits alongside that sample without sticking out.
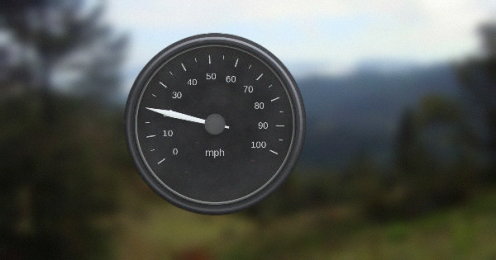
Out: 20,mph
